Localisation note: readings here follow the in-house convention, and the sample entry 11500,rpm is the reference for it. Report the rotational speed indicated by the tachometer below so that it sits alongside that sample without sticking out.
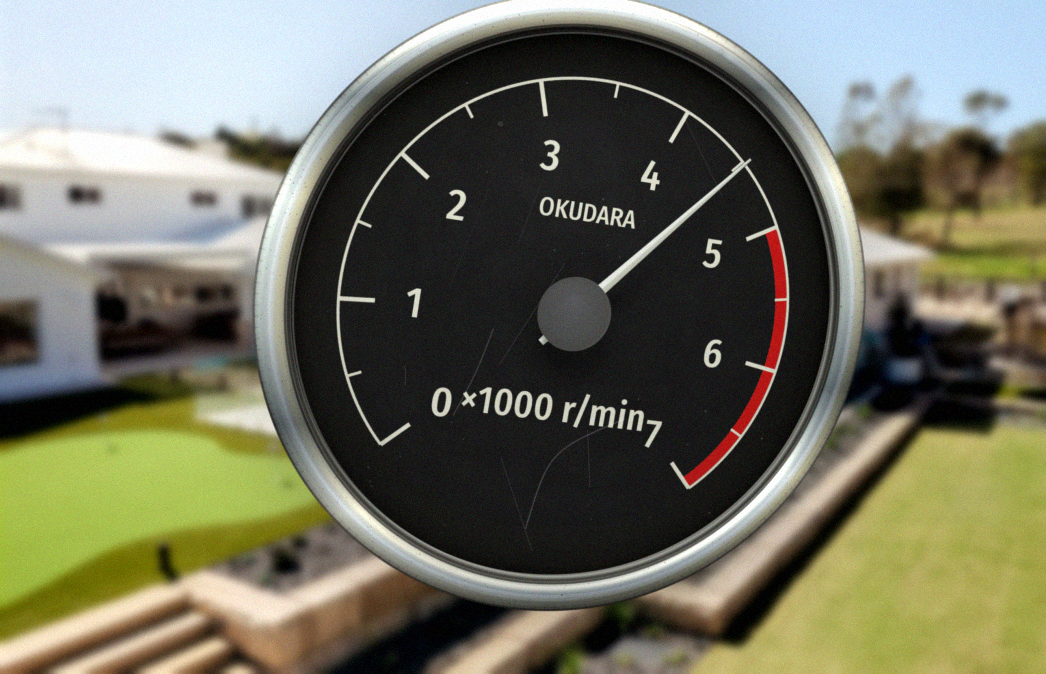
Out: 4500,rpm
